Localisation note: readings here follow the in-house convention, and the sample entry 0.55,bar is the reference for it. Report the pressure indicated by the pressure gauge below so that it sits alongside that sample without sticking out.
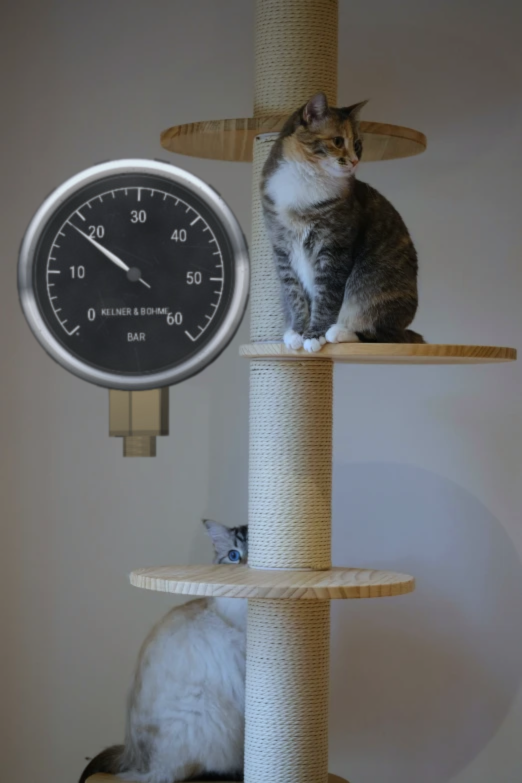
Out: 18,bar
